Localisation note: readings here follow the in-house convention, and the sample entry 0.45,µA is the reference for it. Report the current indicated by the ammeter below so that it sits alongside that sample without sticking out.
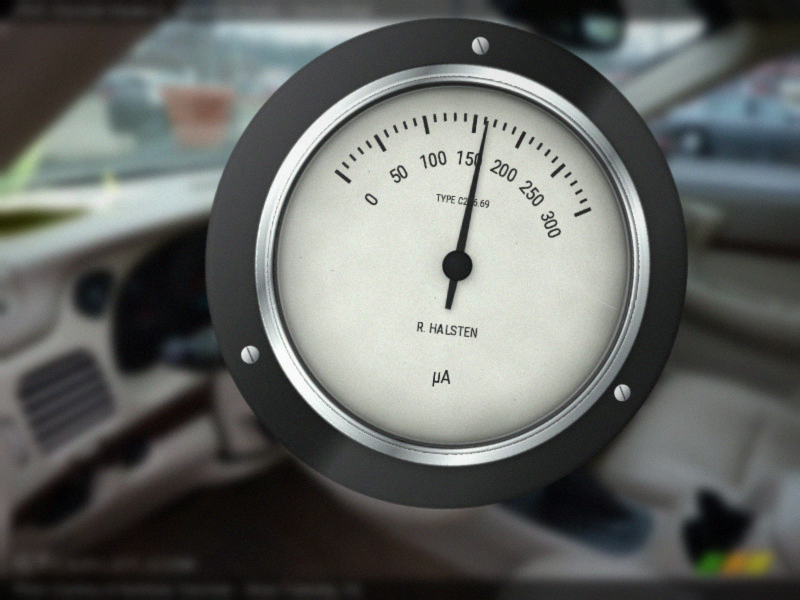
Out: 160,µA
